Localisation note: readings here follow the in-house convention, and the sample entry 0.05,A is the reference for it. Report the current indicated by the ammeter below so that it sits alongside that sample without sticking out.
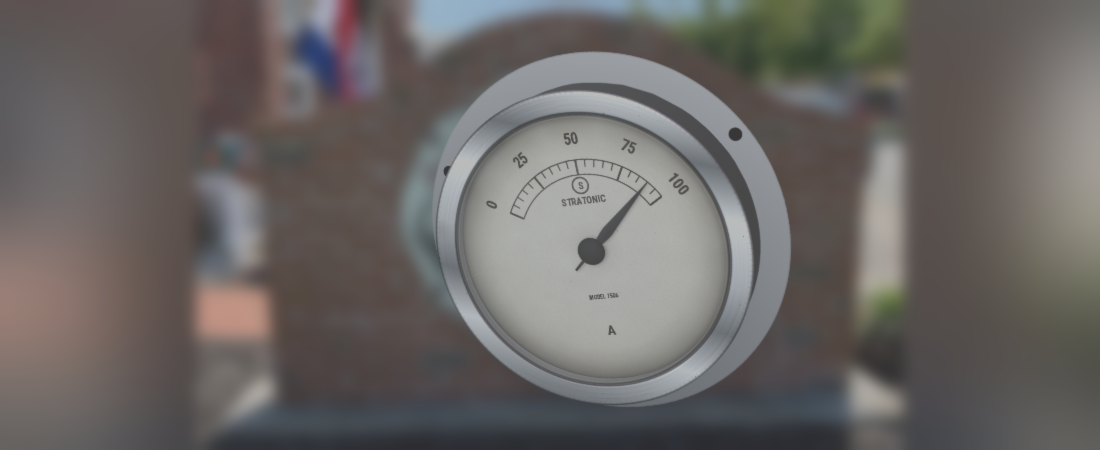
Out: 90,A
